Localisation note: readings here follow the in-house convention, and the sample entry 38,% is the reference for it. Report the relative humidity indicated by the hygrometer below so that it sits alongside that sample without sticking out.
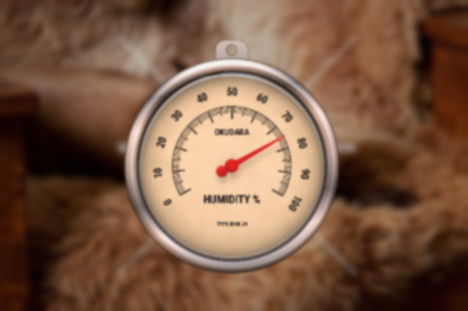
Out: 75,%
